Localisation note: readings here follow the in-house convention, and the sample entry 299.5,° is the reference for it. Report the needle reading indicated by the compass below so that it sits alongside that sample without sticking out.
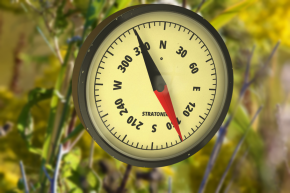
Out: 150,°
